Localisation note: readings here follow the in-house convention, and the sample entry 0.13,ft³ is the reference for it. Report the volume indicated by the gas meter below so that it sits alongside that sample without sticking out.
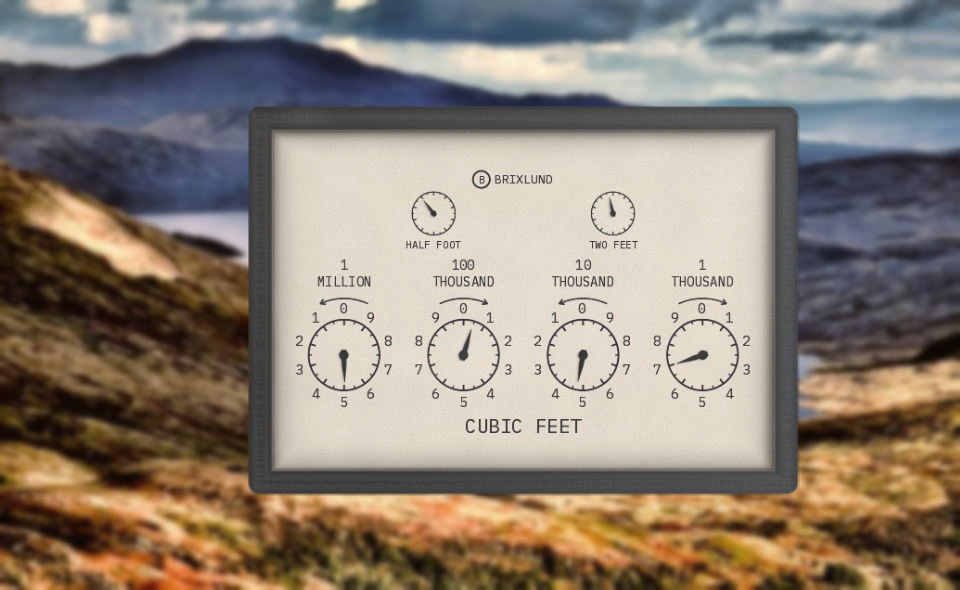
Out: 504700,ft³
